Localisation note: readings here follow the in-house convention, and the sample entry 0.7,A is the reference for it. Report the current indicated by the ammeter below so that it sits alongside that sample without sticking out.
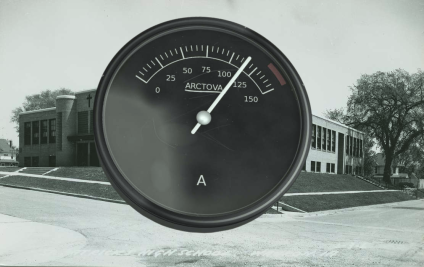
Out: 115,A
